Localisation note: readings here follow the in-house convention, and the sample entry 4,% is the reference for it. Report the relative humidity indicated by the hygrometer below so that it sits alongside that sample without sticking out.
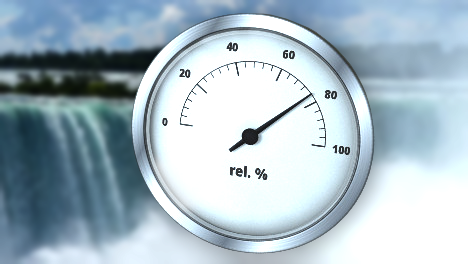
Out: 76,%
